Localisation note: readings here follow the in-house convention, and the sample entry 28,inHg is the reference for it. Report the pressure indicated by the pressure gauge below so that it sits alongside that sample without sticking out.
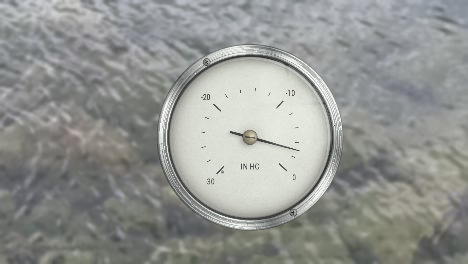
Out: -3,inHg
